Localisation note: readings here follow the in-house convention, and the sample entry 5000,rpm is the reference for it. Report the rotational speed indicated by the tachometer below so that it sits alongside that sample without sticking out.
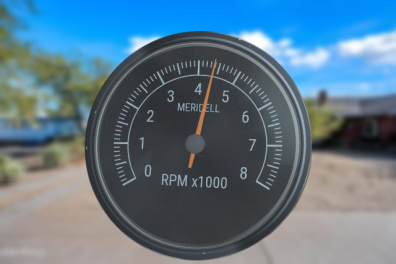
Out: 4400,rpm
